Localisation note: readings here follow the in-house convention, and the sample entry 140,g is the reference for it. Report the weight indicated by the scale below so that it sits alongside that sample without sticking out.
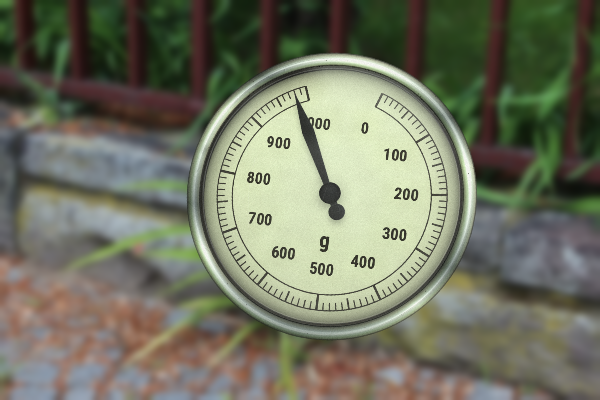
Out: 980,g
